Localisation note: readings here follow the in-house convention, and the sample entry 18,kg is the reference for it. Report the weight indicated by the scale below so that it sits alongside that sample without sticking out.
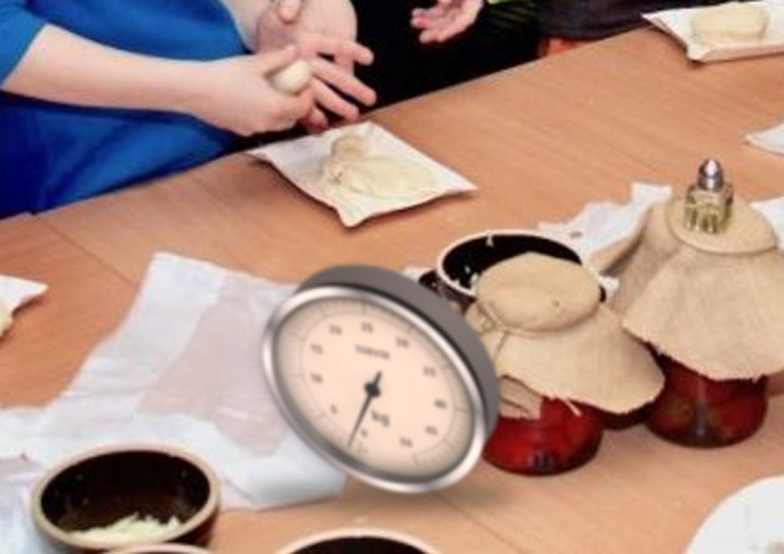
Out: 1,kg
